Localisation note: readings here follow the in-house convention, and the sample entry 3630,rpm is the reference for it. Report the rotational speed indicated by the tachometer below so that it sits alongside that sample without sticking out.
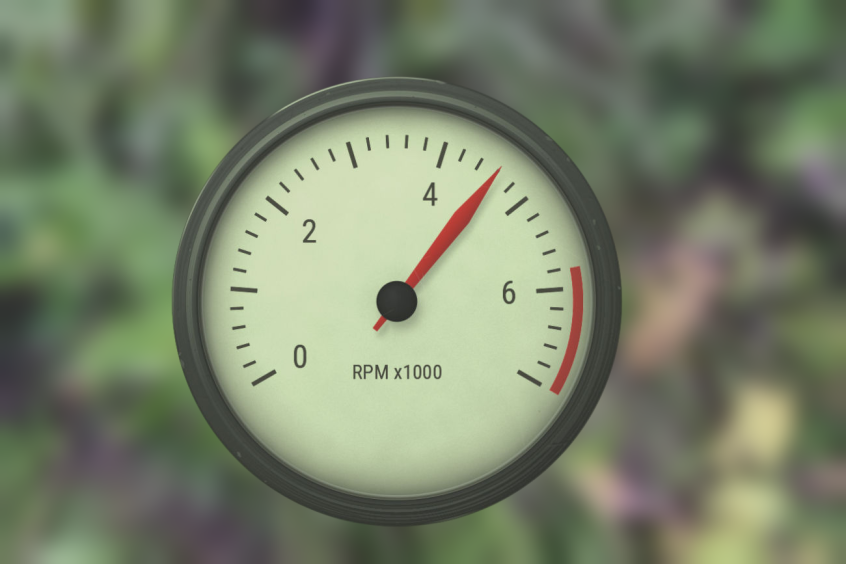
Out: 4600,rpm
